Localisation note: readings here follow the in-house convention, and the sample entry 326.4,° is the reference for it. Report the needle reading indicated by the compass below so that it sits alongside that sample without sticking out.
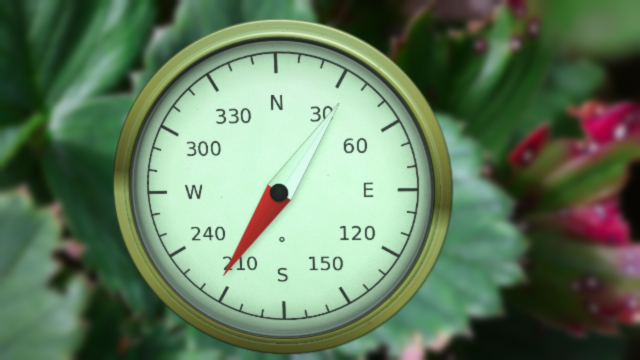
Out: 215,°
